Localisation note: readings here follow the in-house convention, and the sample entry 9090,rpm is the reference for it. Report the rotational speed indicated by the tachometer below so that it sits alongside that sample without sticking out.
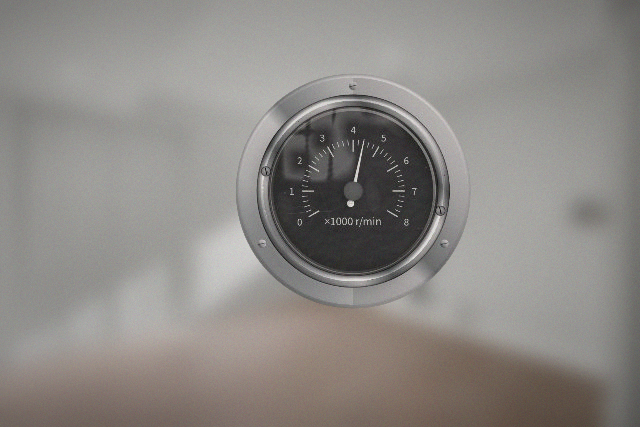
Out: 4400,rpm
